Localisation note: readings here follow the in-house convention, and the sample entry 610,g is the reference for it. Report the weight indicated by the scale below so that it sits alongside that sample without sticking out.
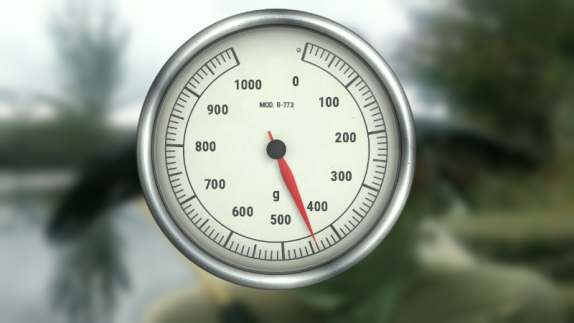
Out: 440,g
